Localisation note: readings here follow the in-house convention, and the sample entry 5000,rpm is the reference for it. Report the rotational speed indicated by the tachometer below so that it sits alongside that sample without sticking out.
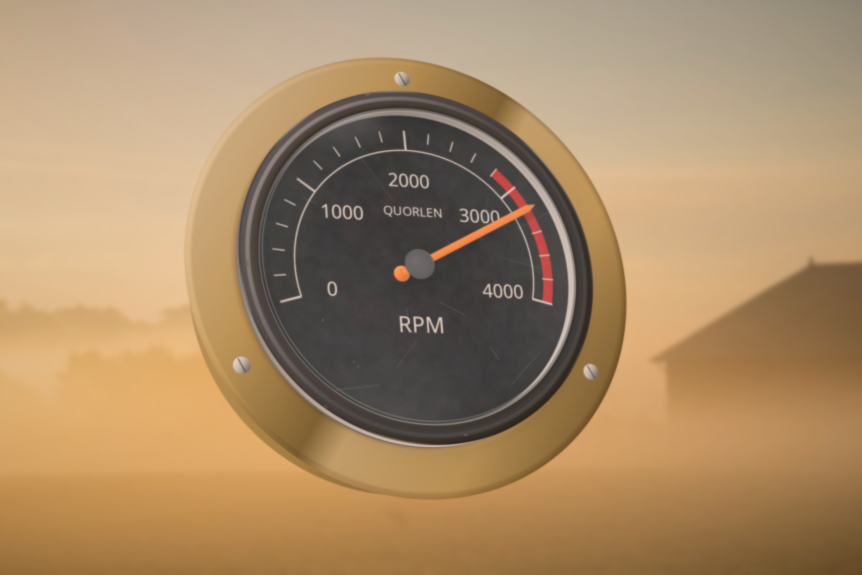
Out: 3200,rpm
